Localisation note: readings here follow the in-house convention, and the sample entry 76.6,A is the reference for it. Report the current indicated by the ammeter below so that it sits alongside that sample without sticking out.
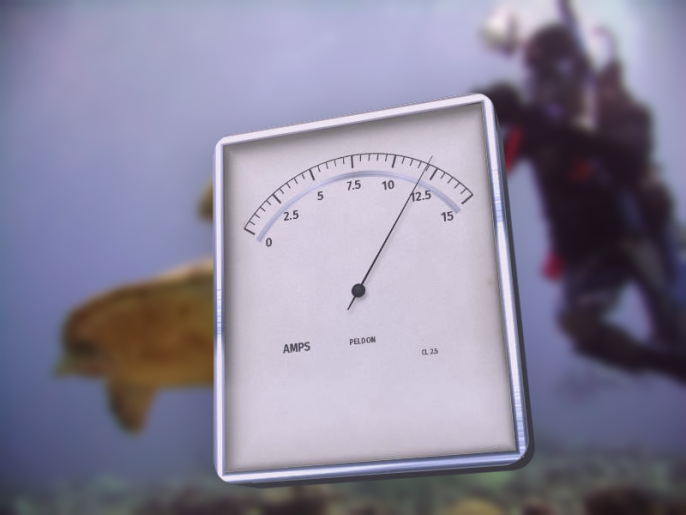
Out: 12,A
